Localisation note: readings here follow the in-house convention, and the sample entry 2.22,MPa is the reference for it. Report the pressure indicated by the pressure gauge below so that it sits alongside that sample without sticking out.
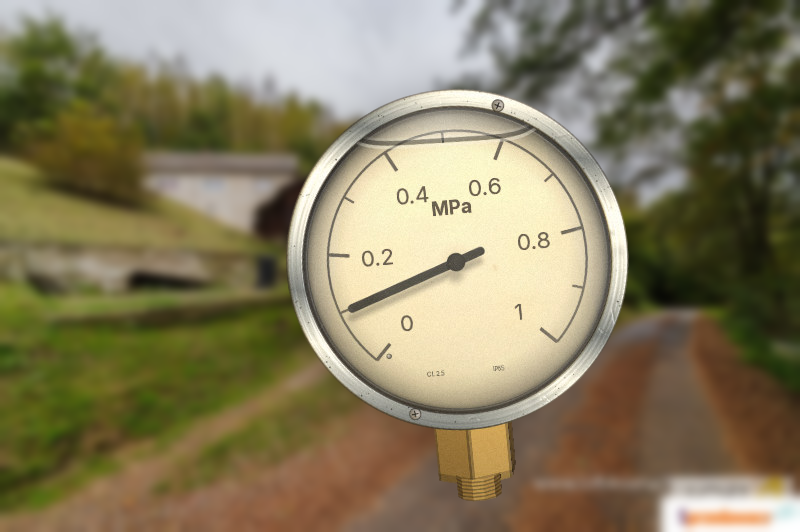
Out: 0.1,MPa
